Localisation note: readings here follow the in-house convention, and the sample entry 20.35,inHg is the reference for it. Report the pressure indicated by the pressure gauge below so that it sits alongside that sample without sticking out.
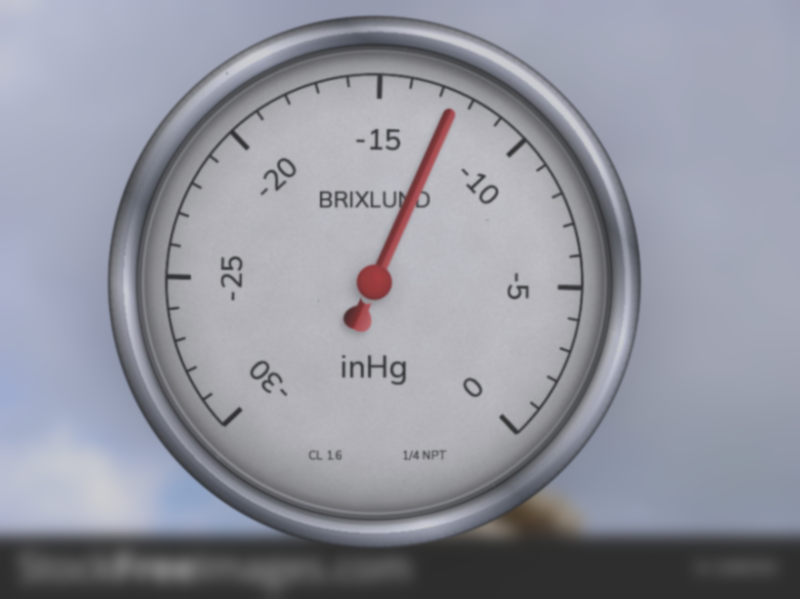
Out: -12.5,inHg
